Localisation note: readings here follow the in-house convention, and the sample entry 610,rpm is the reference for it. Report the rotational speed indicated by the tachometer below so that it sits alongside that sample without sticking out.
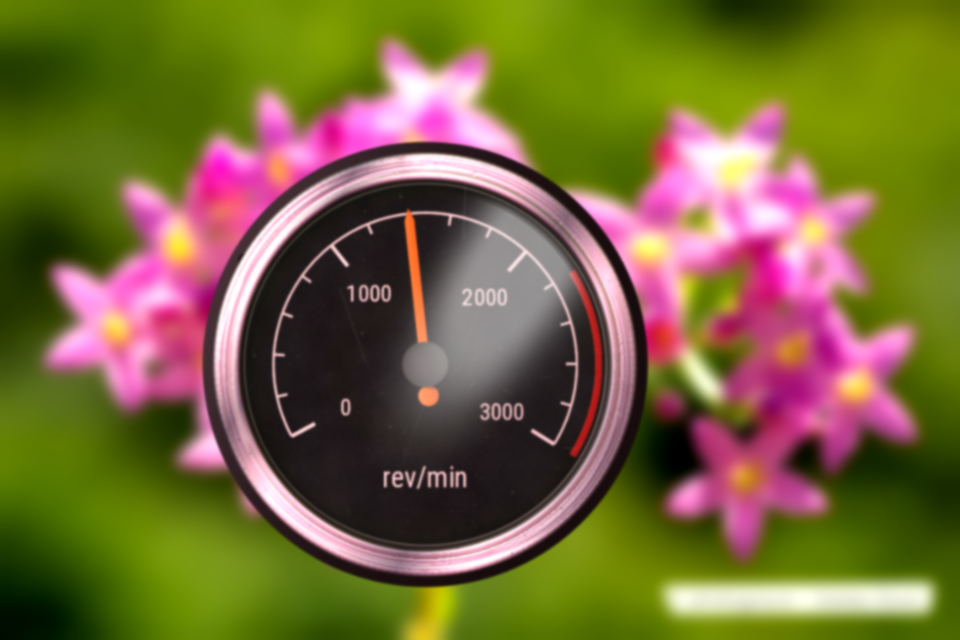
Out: 1400,rpm
